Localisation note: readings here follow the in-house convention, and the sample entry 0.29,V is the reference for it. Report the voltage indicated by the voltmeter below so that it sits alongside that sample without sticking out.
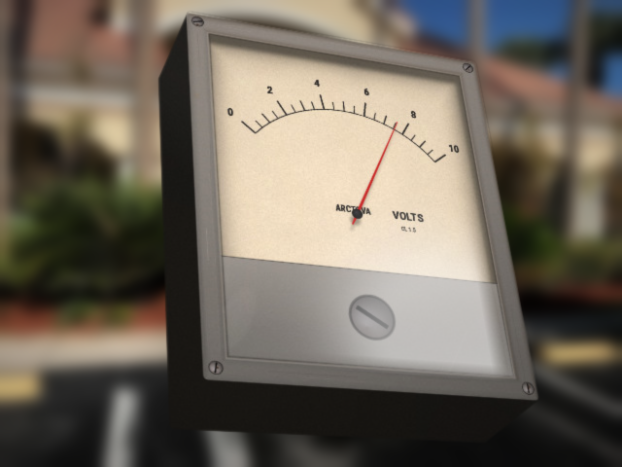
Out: 7.5,V
